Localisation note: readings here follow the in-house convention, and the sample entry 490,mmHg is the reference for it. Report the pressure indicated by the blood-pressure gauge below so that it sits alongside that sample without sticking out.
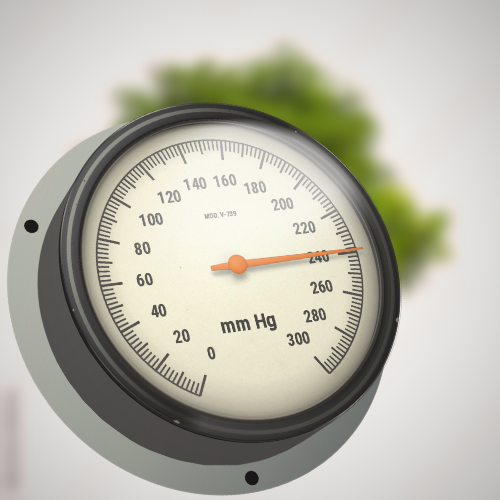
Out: 240,mmHg
